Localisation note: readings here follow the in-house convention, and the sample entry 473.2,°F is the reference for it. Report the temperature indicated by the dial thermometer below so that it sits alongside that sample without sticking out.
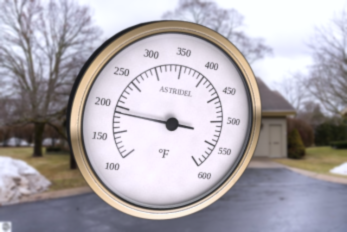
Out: 190,°F
